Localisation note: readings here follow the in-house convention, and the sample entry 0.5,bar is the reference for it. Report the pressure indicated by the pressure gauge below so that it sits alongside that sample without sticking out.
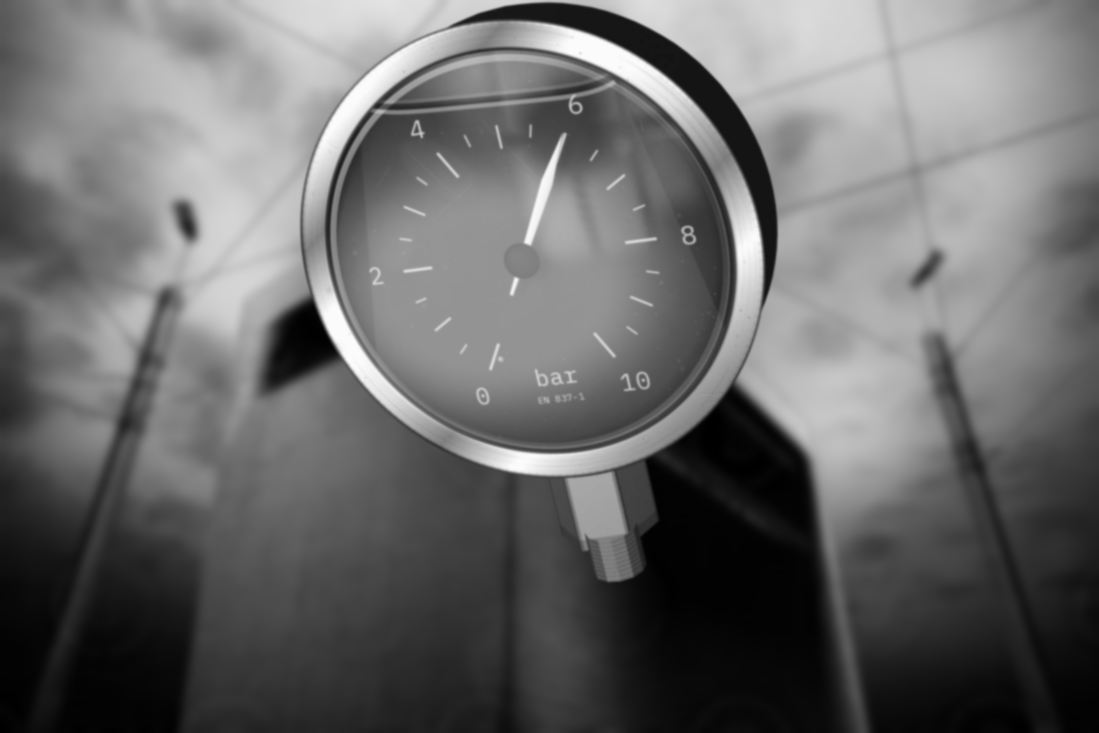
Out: 6,bar
